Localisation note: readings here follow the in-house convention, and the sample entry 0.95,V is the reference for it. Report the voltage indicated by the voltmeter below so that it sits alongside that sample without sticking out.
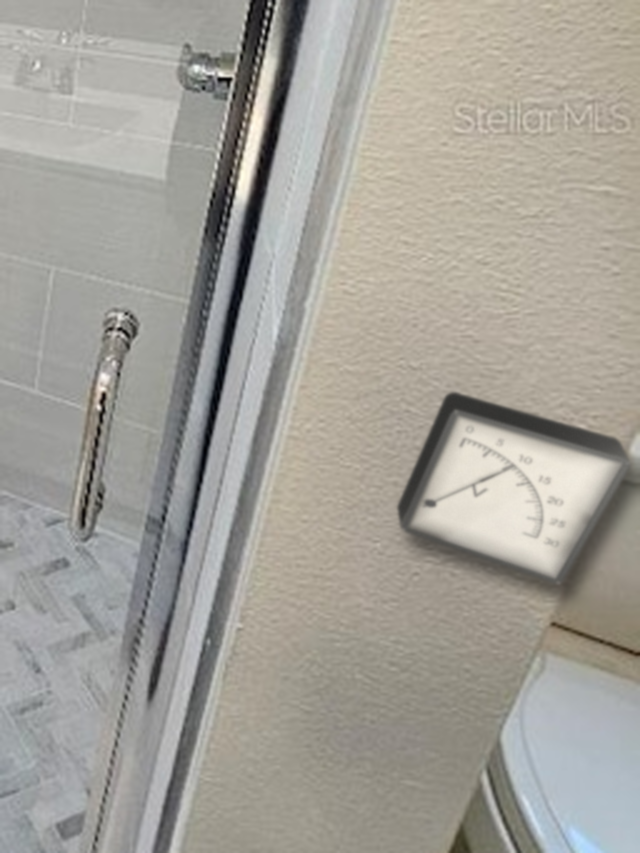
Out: 10,V
